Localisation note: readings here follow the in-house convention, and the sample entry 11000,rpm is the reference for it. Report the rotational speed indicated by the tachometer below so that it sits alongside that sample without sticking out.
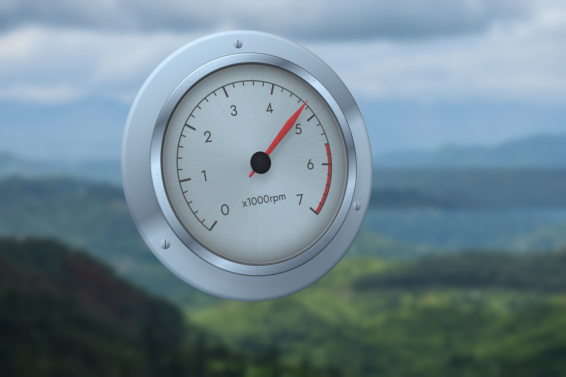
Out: 4700,rpm
